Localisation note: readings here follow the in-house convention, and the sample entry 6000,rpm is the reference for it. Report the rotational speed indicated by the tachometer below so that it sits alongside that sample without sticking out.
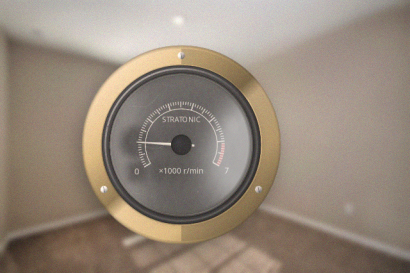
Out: 1000,rpm
